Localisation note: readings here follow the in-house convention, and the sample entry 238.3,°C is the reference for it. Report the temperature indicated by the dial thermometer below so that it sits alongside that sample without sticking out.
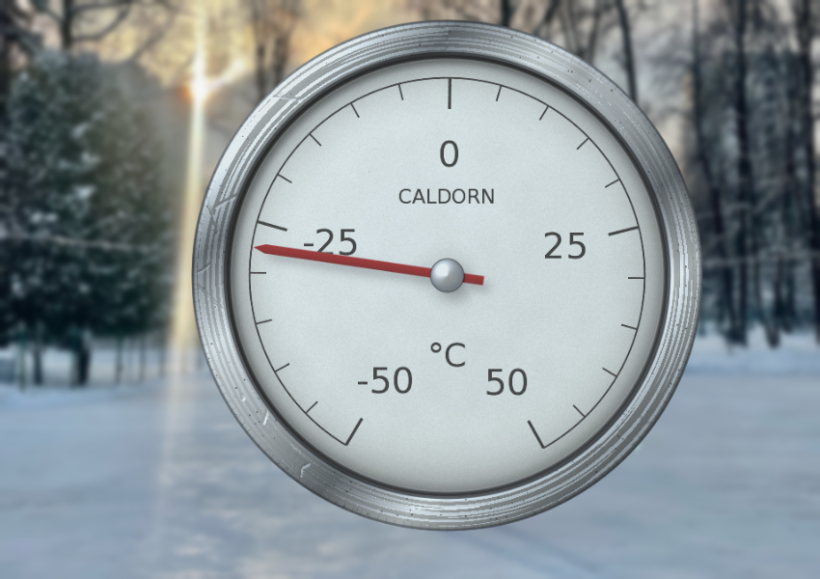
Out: -27.5,°C
